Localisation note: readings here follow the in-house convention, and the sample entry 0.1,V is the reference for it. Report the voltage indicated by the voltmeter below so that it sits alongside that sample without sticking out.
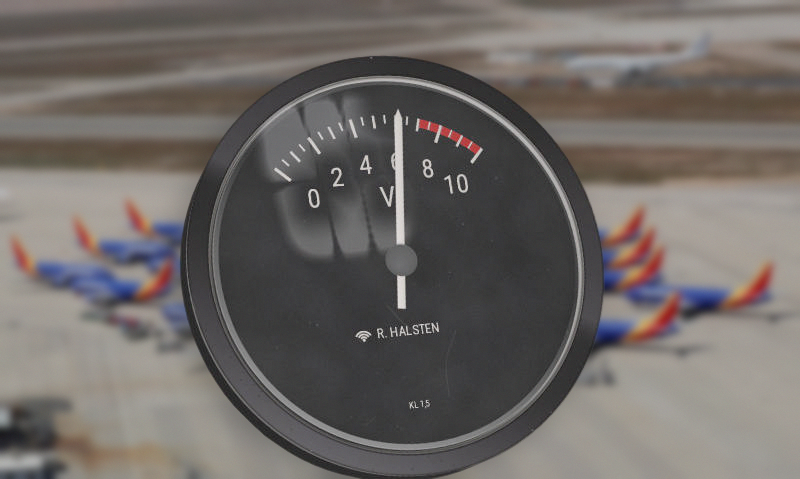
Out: 6,V
